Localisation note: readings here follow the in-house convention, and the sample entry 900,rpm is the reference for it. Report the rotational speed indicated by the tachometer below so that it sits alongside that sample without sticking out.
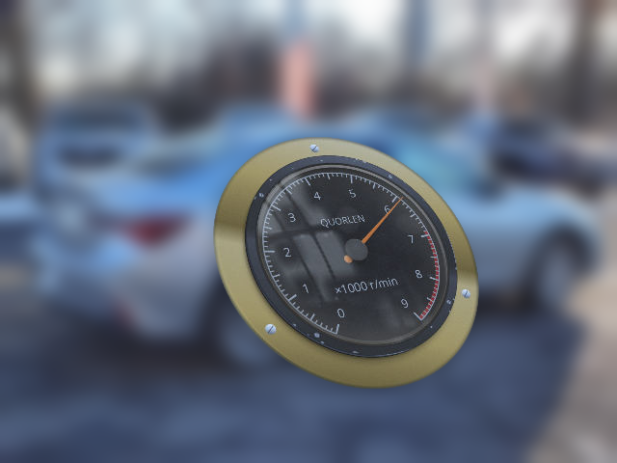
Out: 6100,rpm
